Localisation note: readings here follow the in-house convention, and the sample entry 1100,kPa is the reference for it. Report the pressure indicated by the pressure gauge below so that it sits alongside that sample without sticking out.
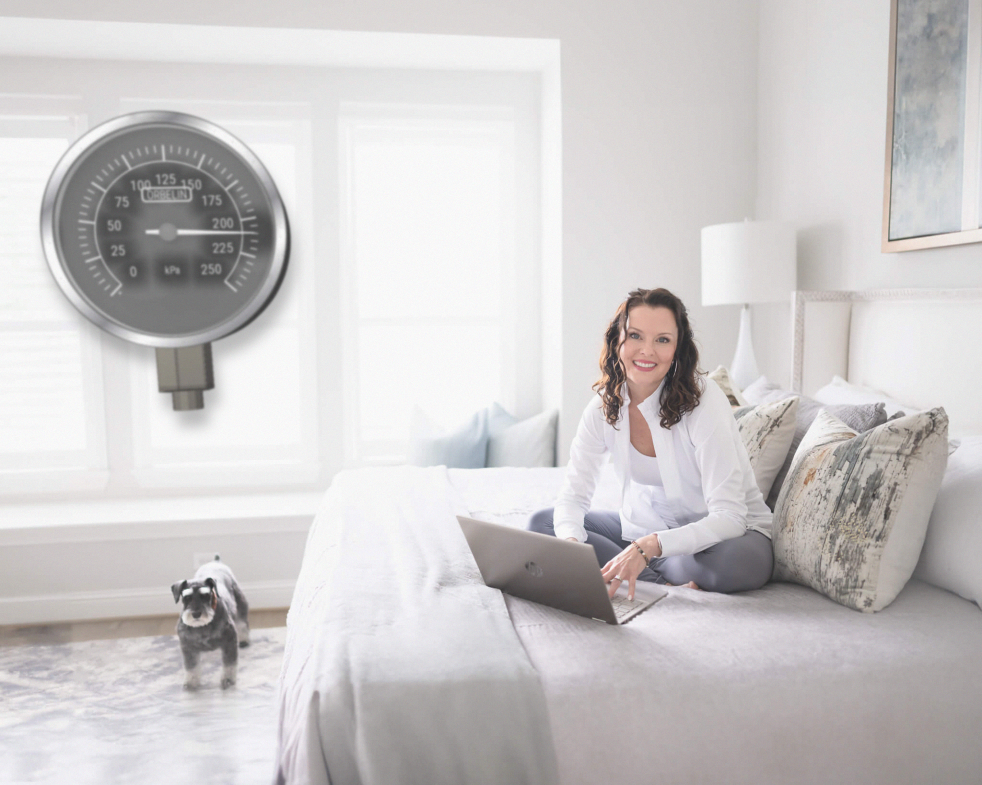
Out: 210,kPa
